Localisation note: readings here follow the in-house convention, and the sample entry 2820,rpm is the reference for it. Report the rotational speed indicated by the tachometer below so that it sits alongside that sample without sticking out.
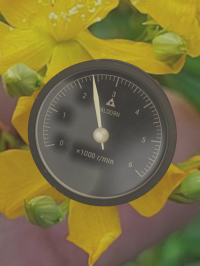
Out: 2400,rpm
